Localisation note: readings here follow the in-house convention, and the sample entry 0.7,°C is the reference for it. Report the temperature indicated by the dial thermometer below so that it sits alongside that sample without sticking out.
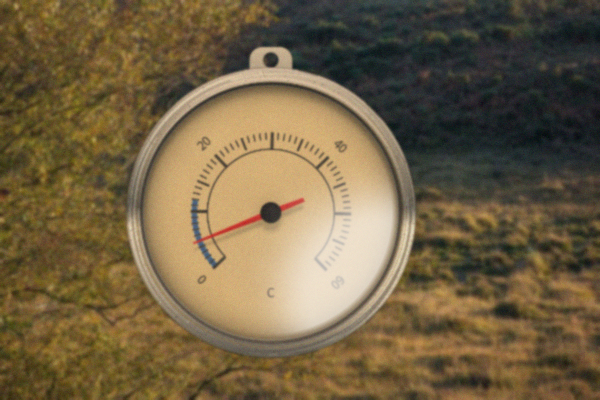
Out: 5,°C
